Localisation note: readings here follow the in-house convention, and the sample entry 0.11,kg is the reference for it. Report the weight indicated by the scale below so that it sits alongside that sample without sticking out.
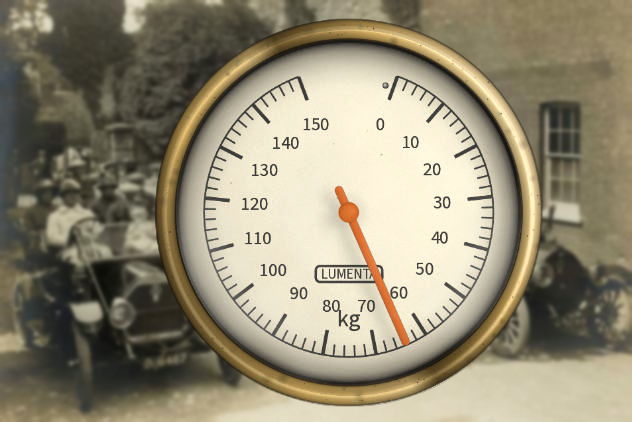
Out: 64,kg
